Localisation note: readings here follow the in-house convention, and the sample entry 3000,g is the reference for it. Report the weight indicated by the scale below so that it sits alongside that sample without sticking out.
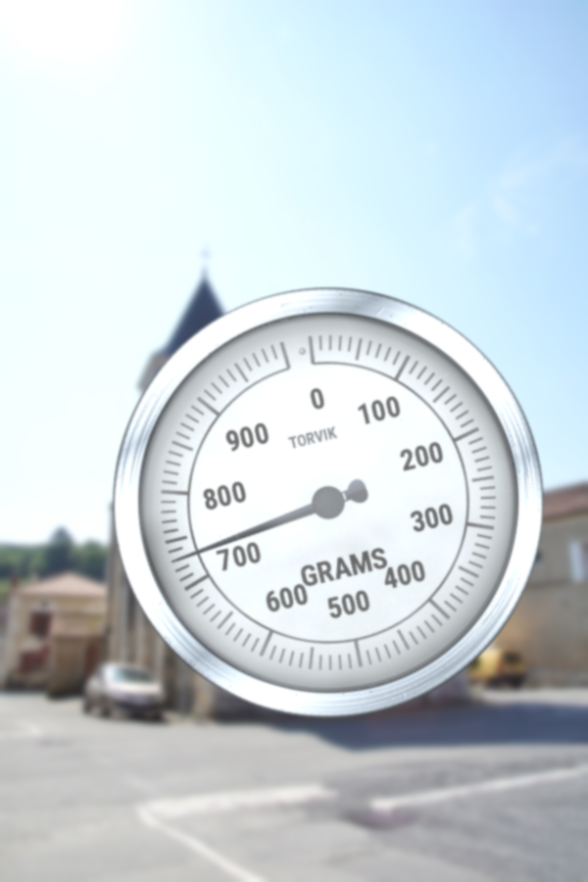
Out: 730,g
